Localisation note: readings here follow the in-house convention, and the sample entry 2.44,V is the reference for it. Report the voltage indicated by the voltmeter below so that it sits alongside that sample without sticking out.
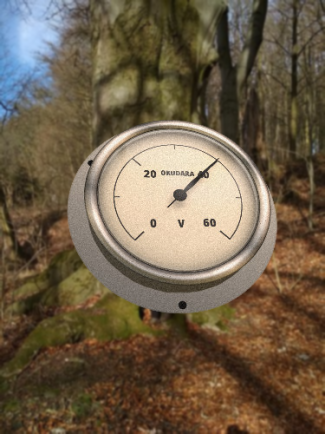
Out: 40,V
